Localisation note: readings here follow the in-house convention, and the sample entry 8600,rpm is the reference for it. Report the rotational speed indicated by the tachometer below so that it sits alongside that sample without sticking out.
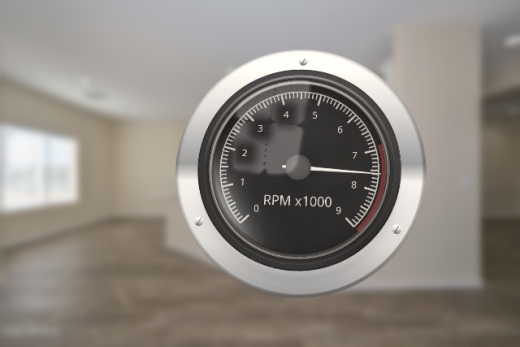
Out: 7600,rpm
